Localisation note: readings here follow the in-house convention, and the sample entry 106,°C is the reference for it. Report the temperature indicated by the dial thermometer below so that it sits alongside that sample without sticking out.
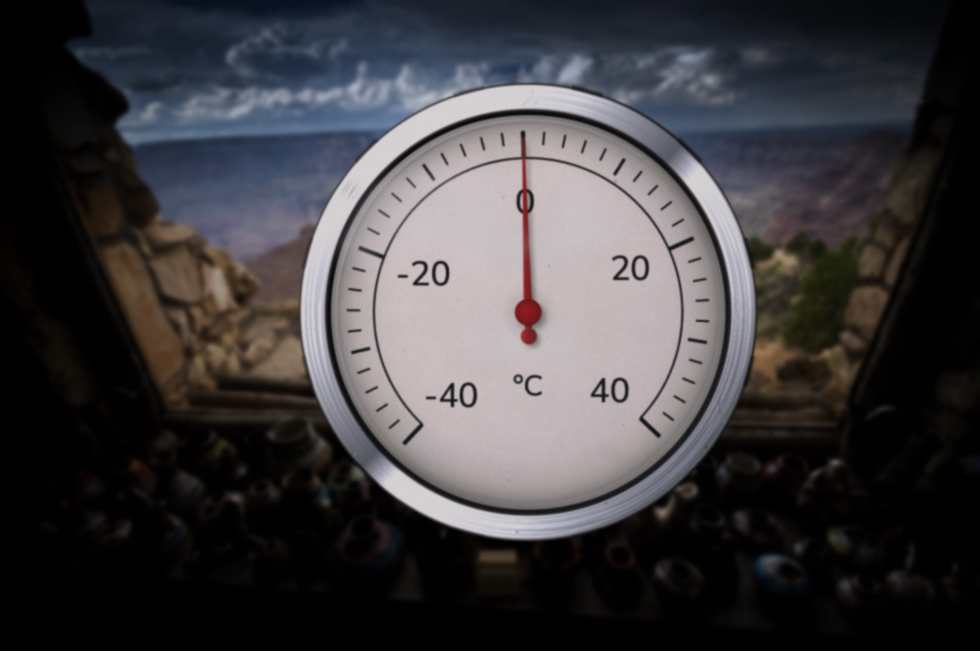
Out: 0,°C
